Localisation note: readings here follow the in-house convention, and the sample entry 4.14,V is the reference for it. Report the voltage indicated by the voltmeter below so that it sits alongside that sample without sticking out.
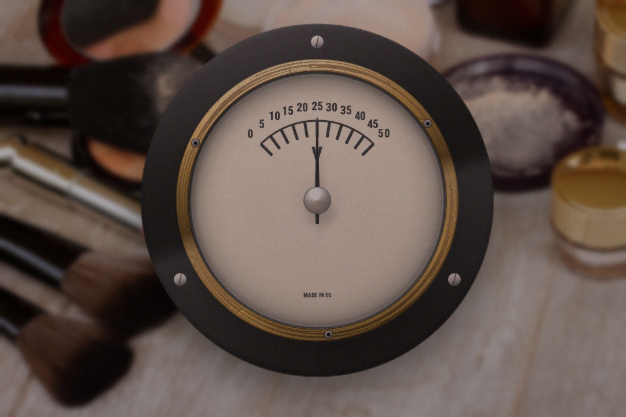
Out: 25,V
